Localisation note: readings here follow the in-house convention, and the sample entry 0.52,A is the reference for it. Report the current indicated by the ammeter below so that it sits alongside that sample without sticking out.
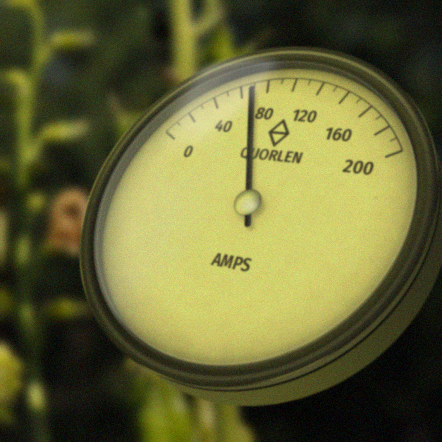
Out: 70,A
